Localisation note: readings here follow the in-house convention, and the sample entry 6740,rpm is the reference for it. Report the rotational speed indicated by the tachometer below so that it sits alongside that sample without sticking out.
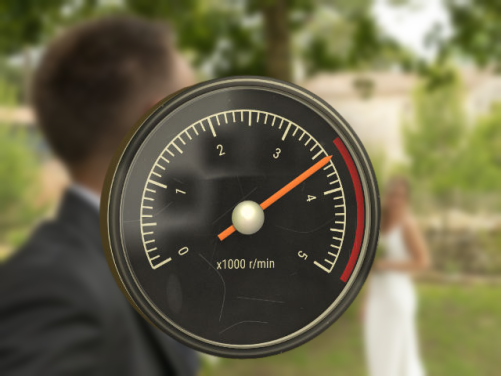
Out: 3600,rpm
